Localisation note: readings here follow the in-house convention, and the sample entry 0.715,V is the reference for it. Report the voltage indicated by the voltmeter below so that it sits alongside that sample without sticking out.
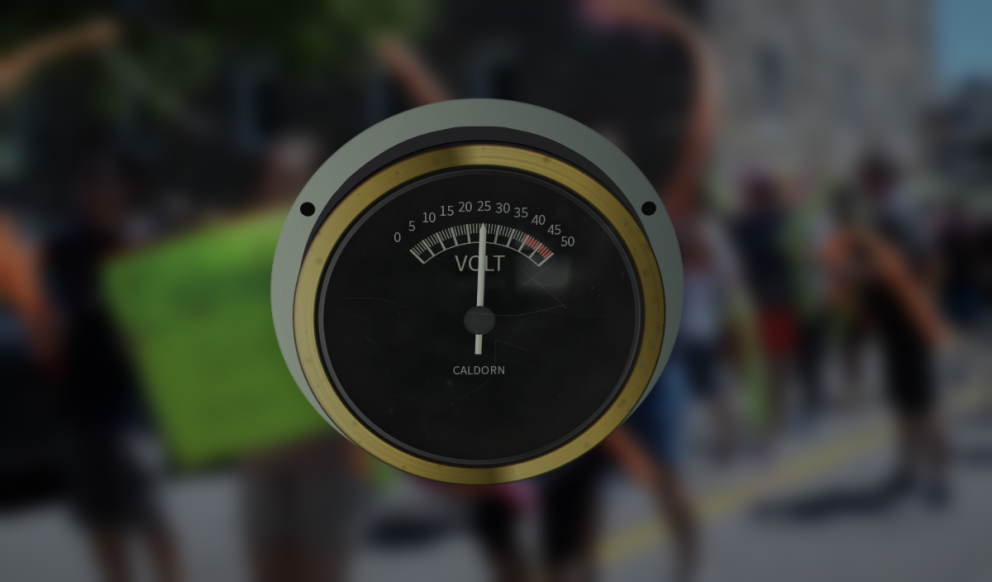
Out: 25,V
